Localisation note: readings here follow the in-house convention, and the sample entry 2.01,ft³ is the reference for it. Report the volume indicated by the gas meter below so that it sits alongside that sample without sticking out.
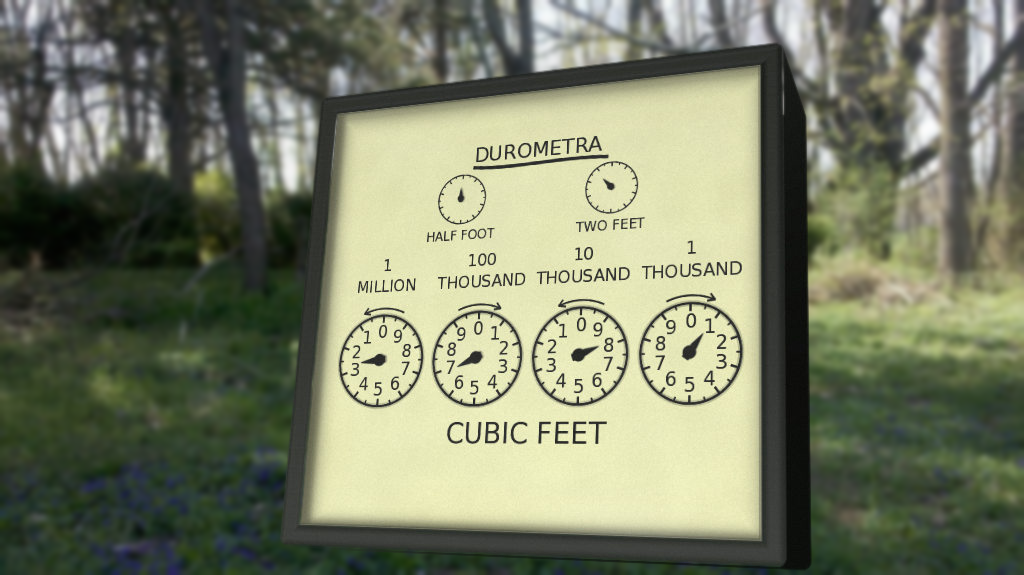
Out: 268100,ft³
